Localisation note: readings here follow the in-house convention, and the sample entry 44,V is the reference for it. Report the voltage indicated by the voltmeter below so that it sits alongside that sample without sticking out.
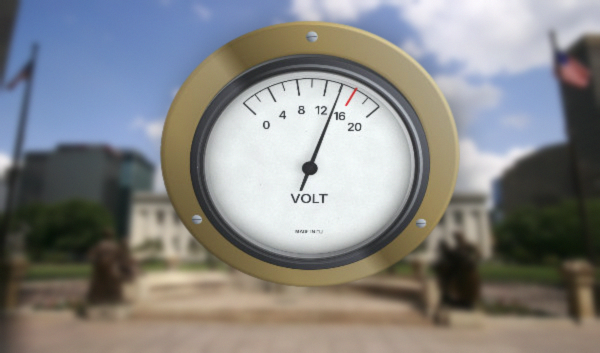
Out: 14,V
